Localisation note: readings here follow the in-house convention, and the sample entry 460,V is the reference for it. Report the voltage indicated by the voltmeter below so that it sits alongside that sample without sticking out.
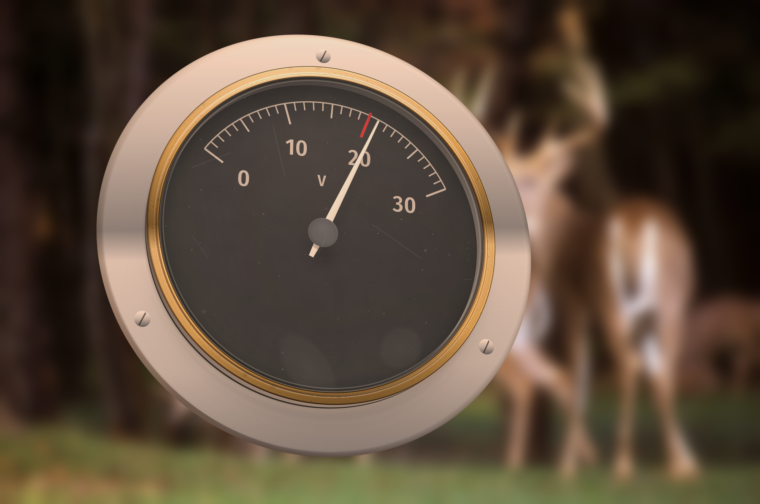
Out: 20,V
